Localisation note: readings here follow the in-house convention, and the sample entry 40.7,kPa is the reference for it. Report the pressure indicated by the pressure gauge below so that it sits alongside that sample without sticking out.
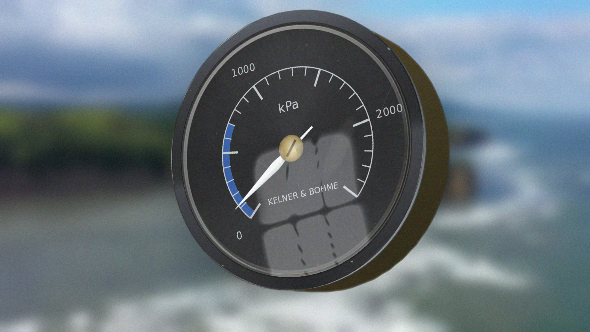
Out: 100,kPa
